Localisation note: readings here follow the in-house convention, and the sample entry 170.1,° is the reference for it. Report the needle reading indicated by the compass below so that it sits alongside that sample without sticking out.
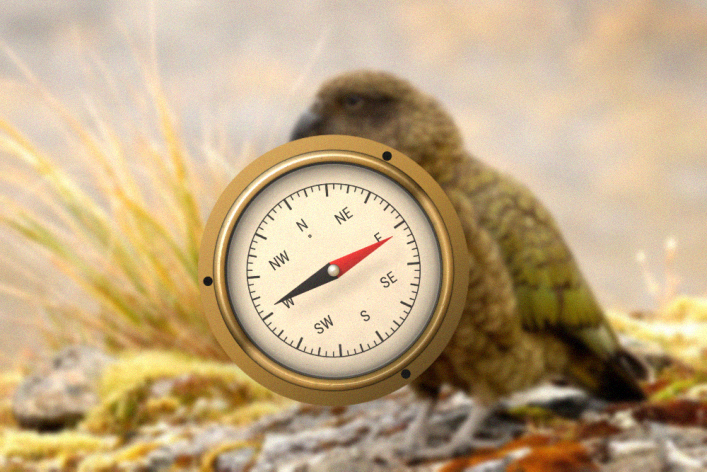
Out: 95,°
